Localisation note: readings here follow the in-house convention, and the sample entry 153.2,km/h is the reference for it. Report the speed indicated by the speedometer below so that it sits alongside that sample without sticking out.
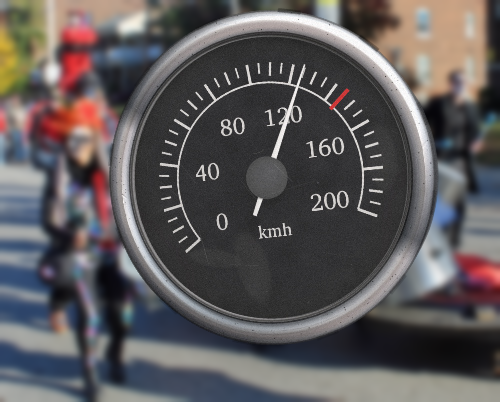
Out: 125,km/h
